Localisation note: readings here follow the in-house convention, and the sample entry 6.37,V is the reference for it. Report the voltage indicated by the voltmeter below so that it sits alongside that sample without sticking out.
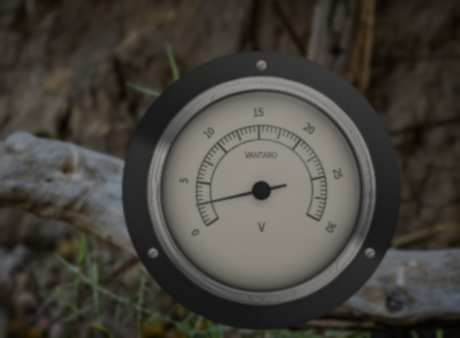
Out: 2.5,V
